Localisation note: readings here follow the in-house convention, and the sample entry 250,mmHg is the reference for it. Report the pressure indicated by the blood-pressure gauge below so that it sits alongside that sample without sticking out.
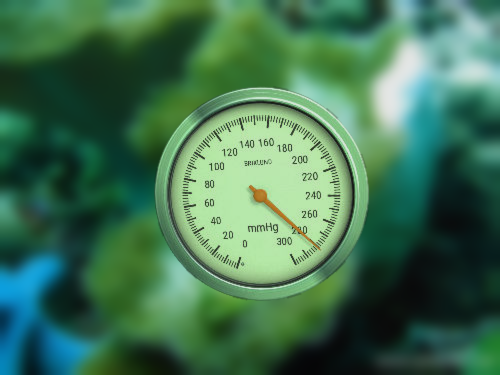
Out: 280,mmHg
